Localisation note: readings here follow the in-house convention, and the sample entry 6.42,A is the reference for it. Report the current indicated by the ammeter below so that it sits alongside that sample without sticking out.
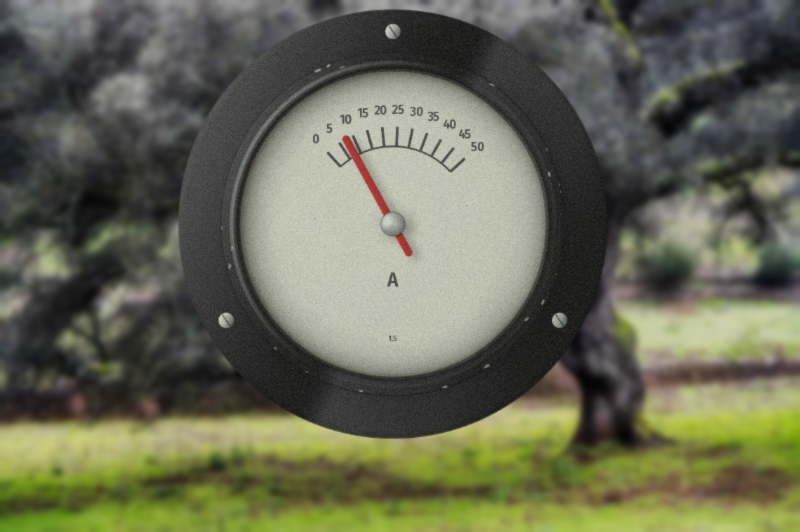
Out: 7.5,A
